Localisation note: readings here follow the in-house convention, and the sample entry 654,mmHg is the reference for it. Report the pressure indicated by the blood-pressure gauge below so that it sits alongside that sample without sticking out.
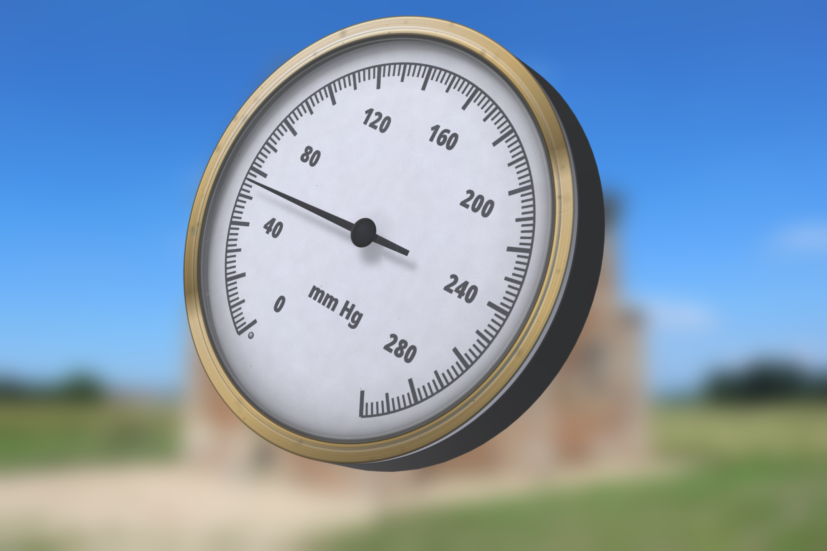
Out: 56,mmHg
